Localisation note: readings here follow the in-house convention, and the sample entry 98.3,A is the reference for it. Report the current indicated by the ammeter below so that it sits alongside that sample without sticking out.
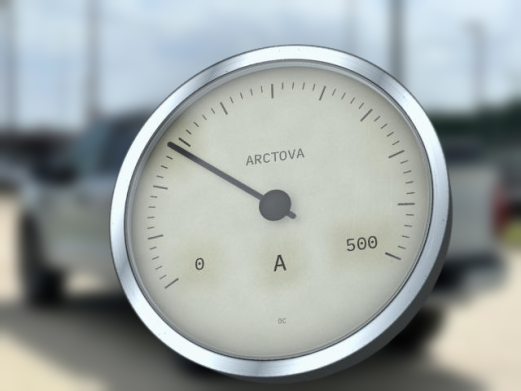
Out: 140,A
